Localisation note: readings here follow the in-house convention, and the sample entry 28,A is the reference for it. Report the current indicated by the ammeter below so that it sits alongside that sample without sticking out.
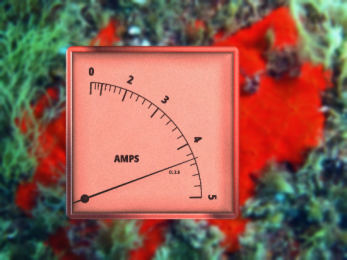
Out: 4.3,A
